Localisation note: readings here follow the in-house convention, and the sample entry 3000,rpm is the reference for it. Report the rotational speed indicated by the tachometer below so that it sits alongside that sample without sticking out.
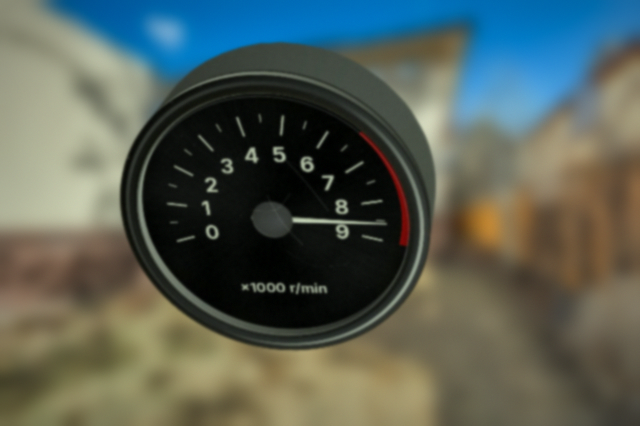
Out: 8500,rpm
